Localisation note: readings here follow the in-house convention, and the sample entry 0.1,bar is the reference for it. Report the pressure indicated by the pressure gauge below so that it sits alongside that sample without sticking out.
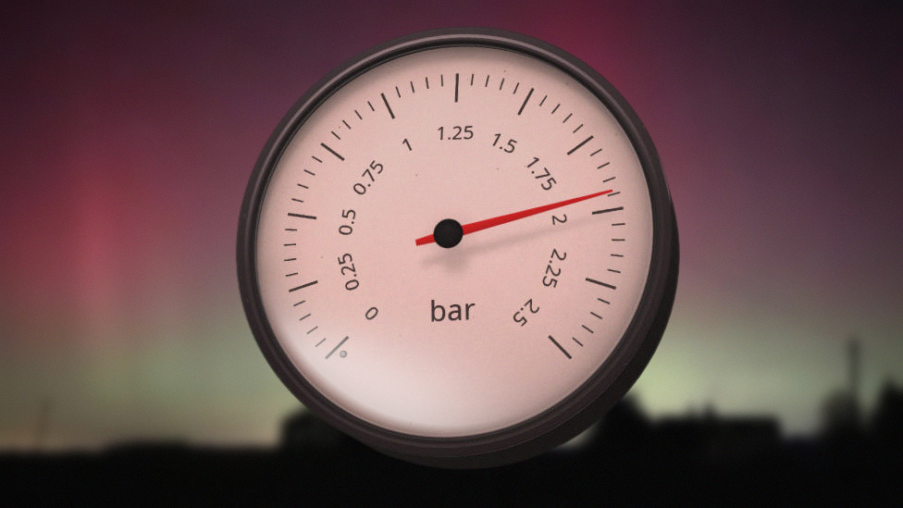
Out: 1.95,bar
